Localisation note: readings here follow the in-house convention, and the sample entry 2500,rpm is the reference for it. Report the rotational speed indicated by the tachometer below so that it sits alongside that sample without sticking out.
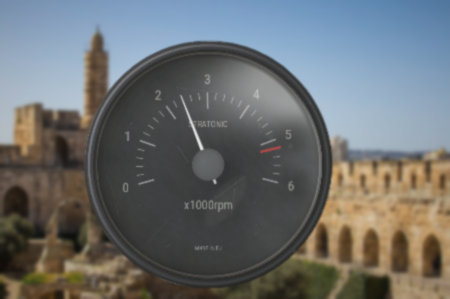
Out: 2400,rpm
